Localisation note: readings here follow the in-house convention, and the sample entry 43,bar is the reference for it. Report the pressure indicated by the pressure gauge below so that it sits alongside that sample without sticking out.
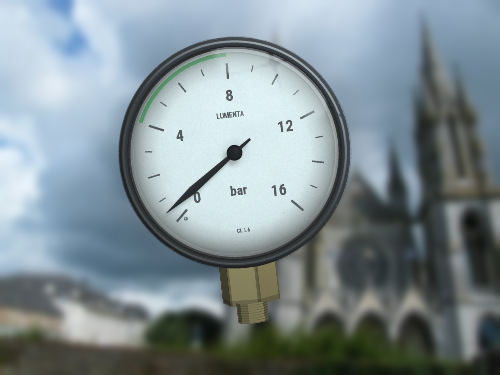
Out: 0.5,bar
